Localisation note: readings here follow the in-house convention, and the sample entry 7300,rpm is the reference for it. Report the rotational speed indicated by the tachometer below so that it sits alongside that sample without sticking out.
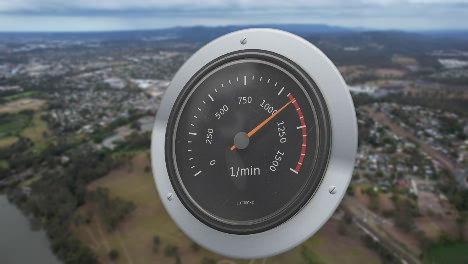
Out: 1100,rpm
